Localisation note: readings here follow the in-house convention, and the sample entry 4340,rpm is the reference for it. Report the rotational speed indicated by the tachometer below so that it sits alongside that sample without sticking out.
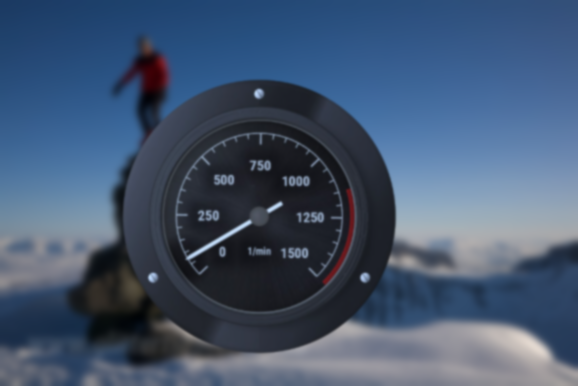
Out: 75,rpm
